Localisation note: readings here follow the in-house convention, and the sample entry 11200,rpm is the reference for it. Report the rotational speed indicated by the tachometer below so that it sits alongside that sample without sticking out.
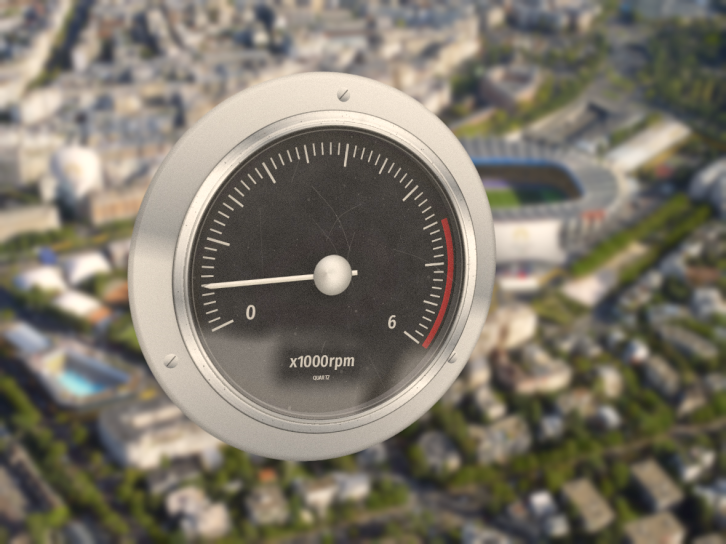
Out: 500,rpm
